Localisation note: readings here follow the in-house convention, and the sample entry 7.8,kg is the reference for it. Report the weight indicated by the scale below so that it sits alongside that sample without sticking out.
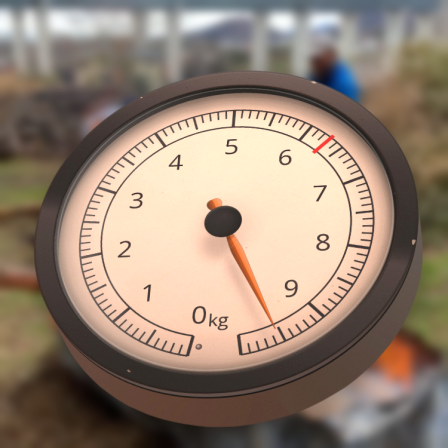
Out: 9.55,kg
